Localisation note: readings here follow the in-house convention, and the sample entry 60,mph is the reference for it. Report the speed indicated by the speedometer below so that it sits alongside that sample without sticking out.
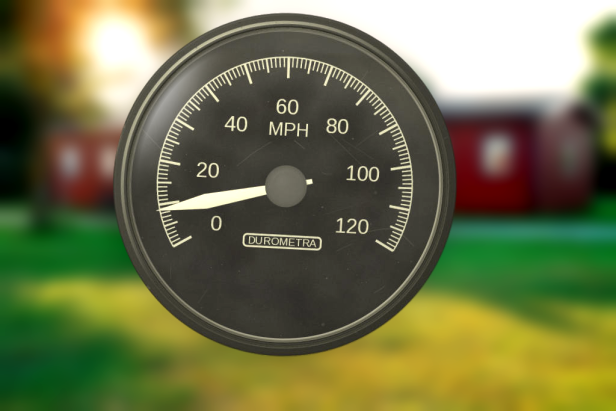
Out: 9,mph
